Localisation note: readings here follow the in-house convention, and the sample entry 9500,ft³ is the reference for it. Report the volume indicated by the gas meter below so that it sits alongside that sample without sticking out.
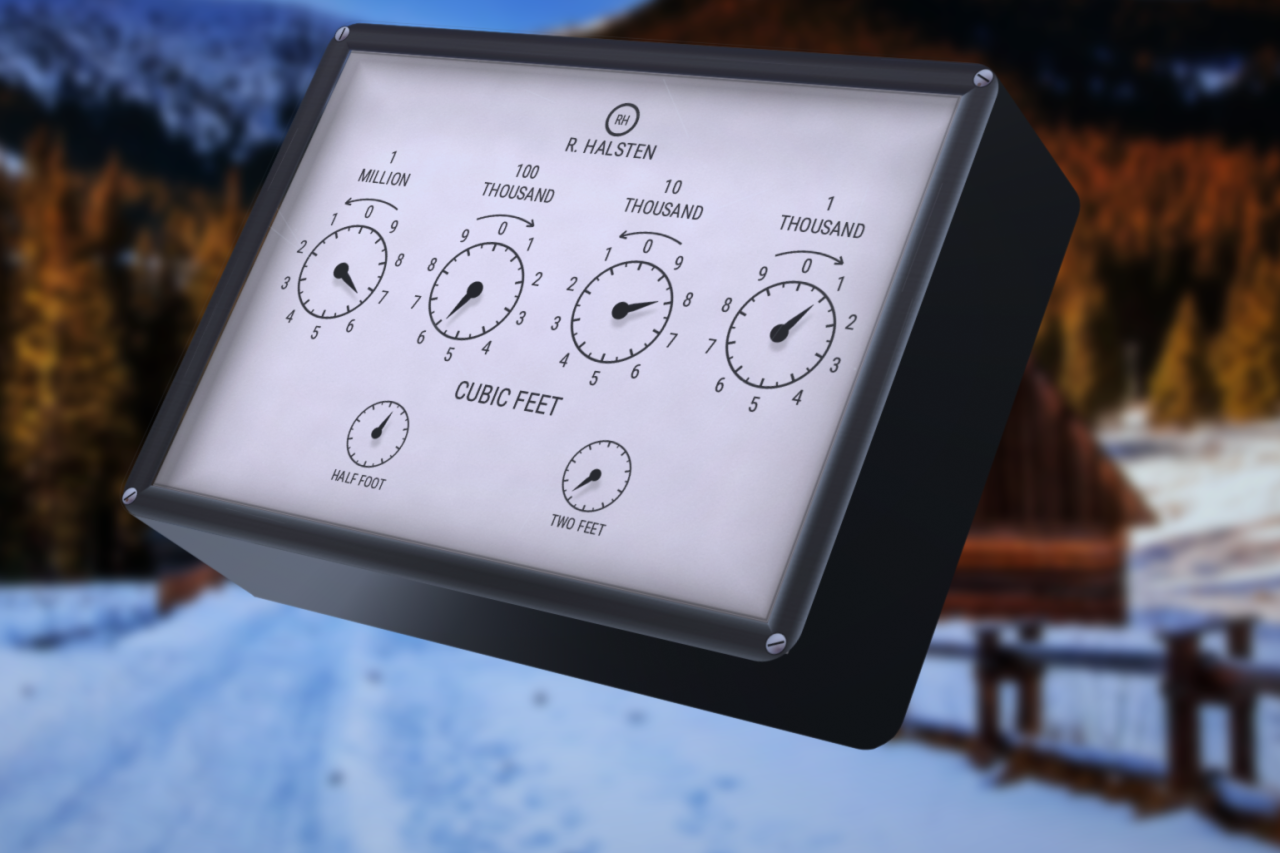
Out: 658100,ft³
